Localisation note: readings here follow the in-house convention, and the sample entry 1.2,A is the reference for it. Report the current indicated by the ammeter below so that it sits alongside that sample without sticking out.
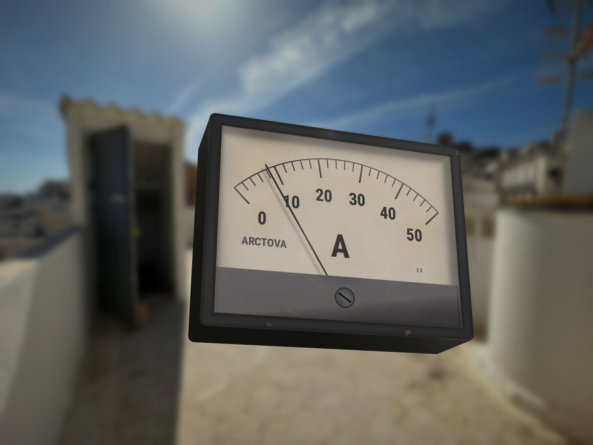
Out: 8,A
